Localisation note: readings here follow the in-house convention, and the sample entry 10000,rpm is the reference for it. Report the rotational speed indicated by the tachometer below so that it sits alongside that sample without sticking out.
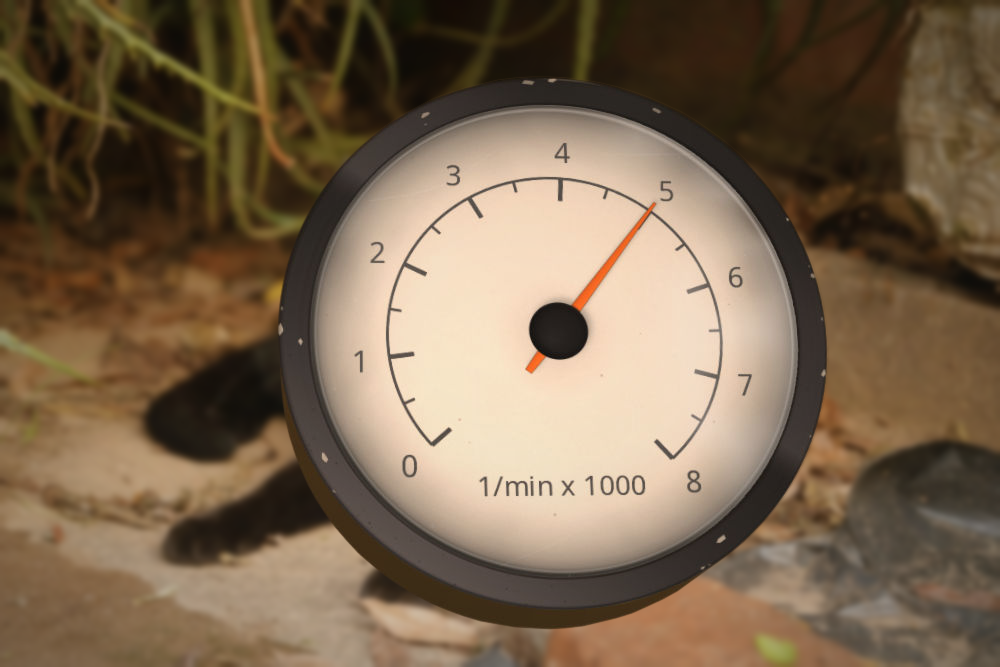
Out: 5000,rpm
